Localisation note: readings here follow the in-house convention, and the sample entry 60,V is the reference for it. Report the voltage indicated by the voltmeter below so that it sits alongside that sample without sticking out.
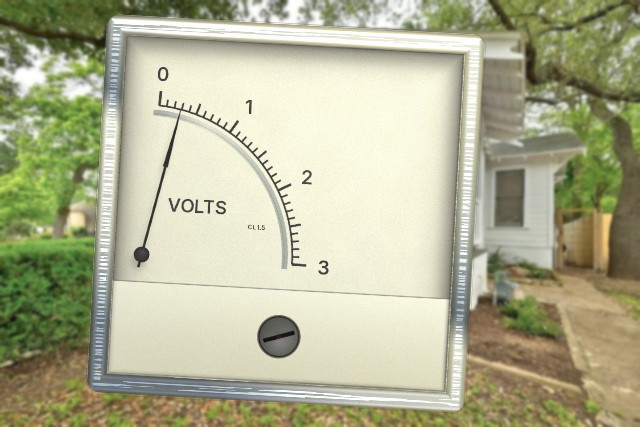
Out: 0.3,V
